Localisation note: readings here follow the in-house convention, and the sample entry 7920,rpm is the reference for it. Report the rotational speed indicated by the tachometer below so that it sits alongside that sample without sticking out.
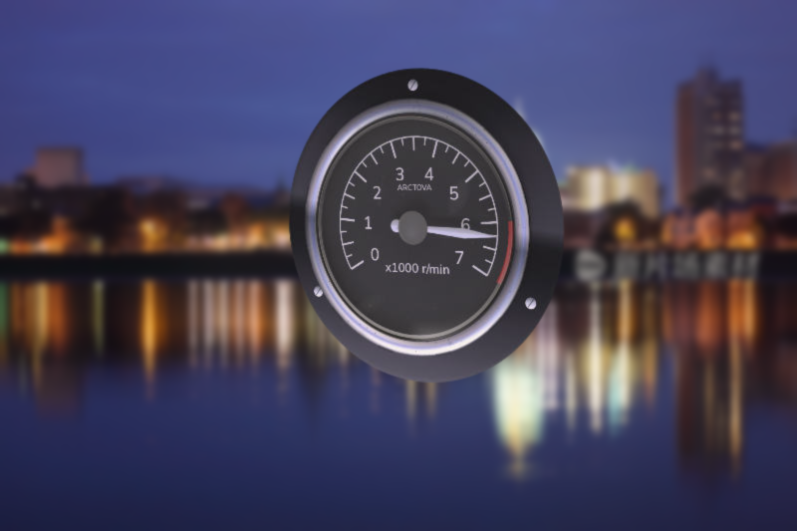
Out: 6250,rpm
